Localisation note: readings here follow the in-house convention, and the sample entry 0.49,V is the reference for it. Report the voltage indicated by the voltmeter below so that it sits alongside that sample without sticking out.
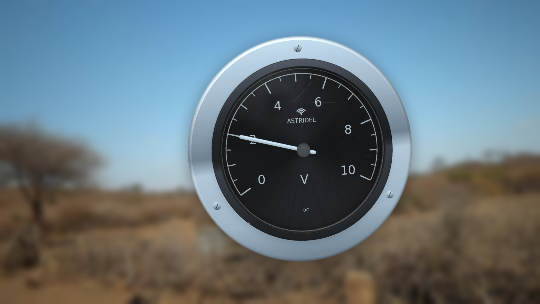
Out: 2,V
